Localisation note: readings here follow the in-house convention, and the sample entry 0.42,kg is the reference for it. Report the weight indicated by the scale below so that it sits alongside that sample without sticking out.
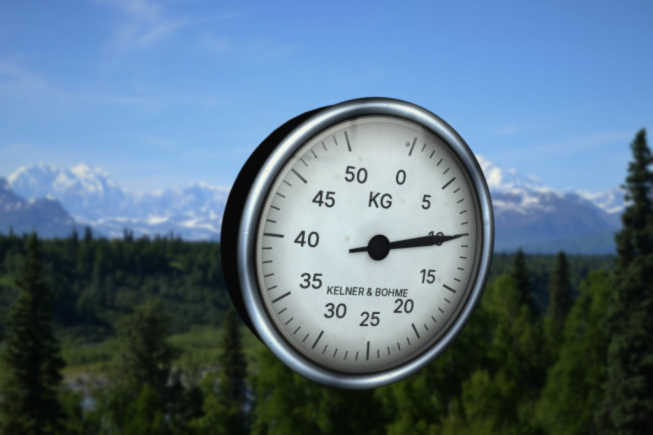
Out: 10,kg
